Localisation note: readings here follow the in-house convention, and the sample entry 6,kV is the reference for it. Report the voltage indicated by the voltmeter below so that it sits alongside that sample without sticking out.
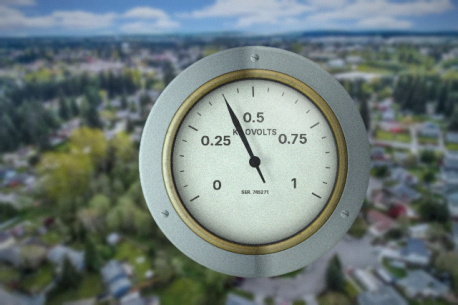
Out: 0.4,kV
